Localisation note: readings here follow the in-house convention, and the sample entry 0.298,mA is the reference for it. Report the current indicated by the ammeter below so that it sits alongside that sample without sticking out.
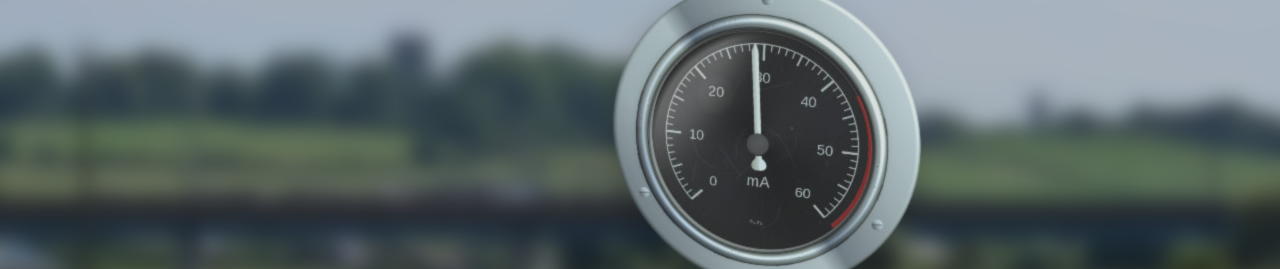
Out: 29,mA
